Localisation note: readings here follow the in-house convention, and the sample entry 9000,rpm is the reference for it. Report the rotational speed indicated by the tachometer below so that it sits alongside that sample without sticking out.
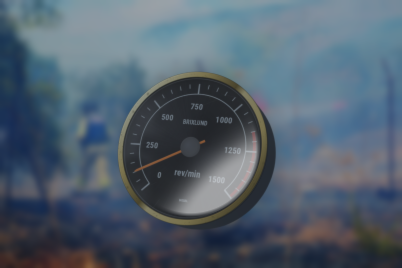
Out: 100,rpm
